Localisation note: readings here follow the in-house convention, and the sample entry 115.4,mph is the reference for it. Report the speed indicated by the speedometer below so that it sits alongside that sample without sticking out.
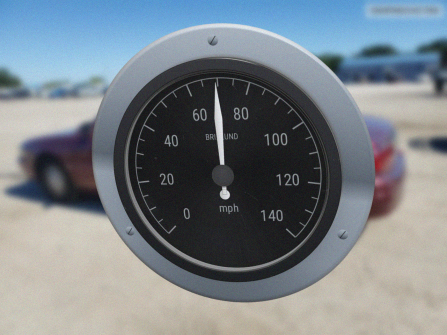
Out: 70,mph
